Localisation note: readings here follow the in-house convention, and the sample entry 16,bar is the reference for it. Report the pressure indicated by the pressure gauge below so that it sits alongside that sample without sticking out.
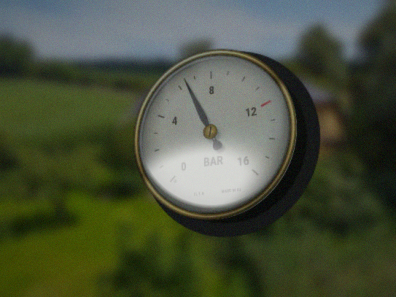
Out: 6.5,bar
